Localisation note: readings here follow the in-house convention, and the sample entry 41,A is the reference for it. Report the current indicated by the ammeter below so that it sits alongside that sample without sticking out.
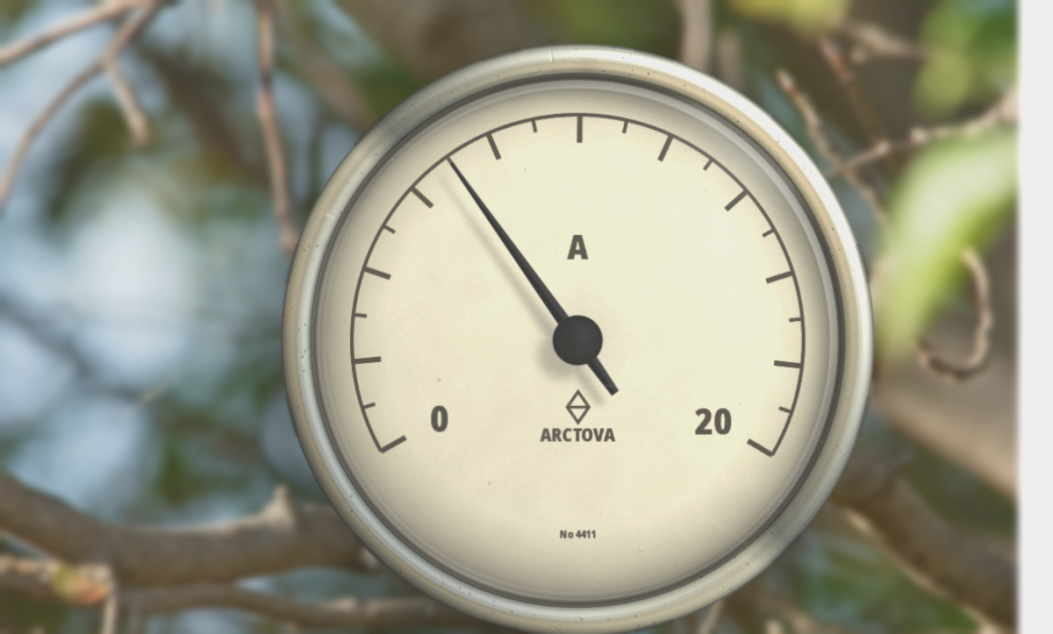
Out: 7,A
